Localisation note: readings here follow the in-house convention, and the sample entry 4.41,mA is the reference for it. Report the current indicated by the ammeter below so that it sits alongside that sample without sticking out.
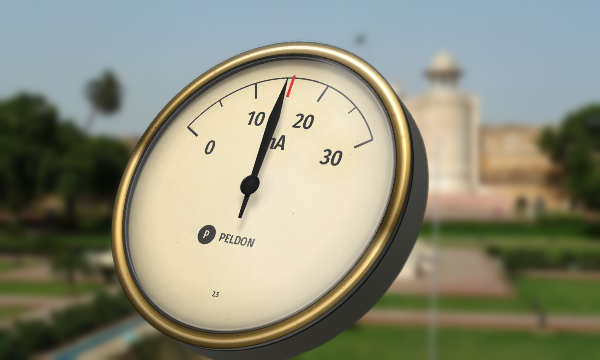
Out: 15,mA
